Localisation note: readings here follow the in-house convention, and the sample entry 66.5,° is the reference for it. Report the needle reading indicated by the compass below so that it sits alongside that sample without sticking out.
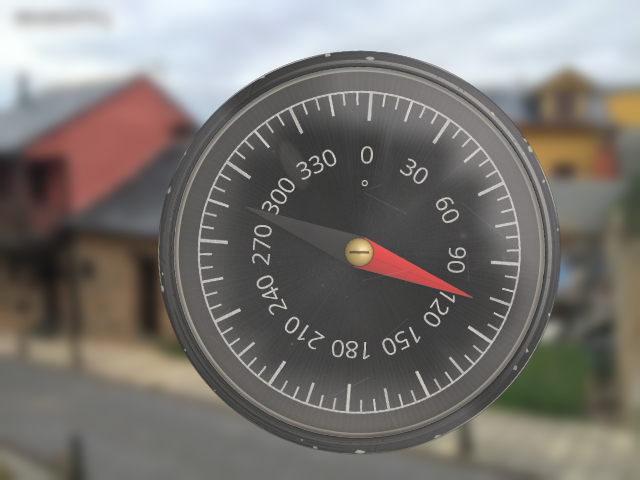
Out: 107.5,°
